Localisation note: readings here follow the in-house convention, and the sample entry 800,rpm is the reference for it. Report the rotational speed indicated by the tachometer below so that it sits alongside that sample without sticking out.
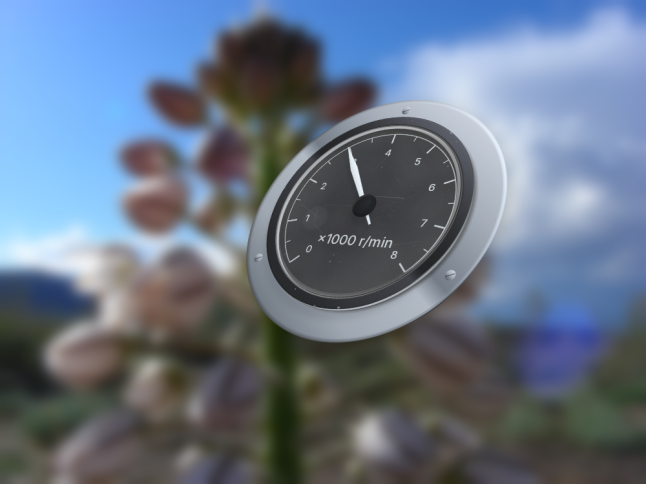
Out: 3000,rpm
